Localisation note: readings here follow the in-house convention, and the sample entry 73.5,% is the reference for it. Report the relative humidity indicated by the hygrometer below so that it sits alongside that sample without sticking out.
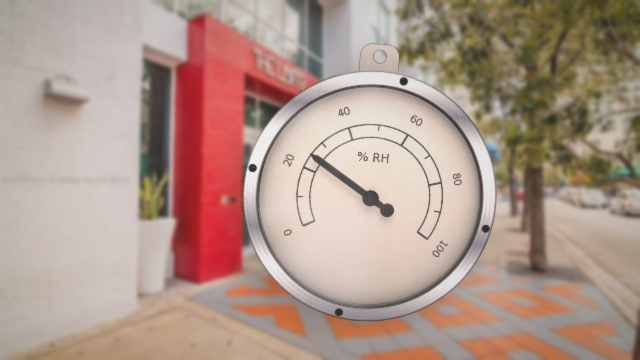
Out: 25,%
